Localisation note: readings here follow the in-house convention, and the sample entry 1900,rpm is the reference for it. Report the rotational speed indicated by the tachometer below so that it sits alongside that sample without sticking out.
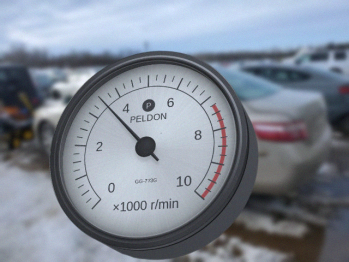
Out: 3500,rpm
